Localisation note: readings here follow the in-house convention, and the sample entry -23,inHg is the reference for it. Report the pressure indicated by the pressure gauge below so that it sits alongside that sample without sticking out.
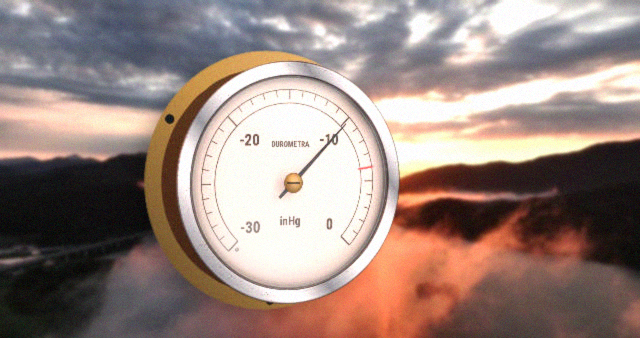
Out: -10,inHg
